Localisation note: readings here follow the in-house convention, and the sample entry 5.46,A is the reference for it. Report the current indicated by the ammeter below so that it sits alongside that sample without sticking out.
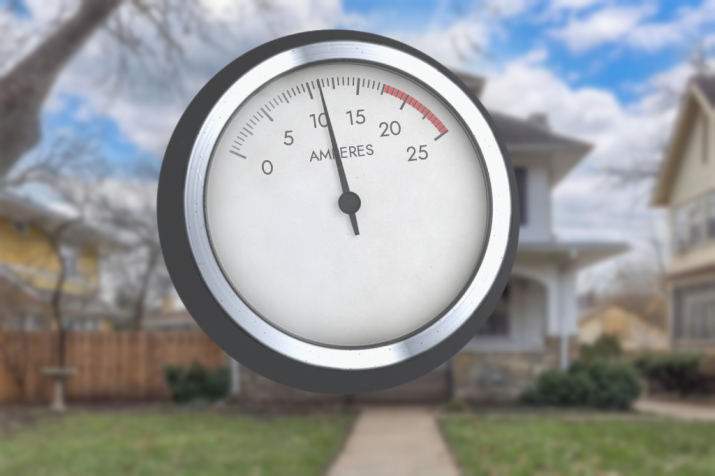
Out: 11,A
